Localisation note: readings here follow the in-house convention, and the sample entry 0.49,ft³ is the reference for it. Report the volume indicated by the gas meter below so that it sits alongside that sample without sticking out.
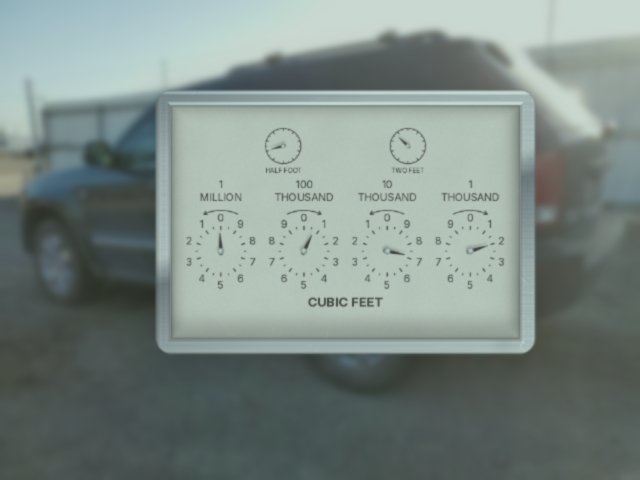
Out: 7200,ft³
